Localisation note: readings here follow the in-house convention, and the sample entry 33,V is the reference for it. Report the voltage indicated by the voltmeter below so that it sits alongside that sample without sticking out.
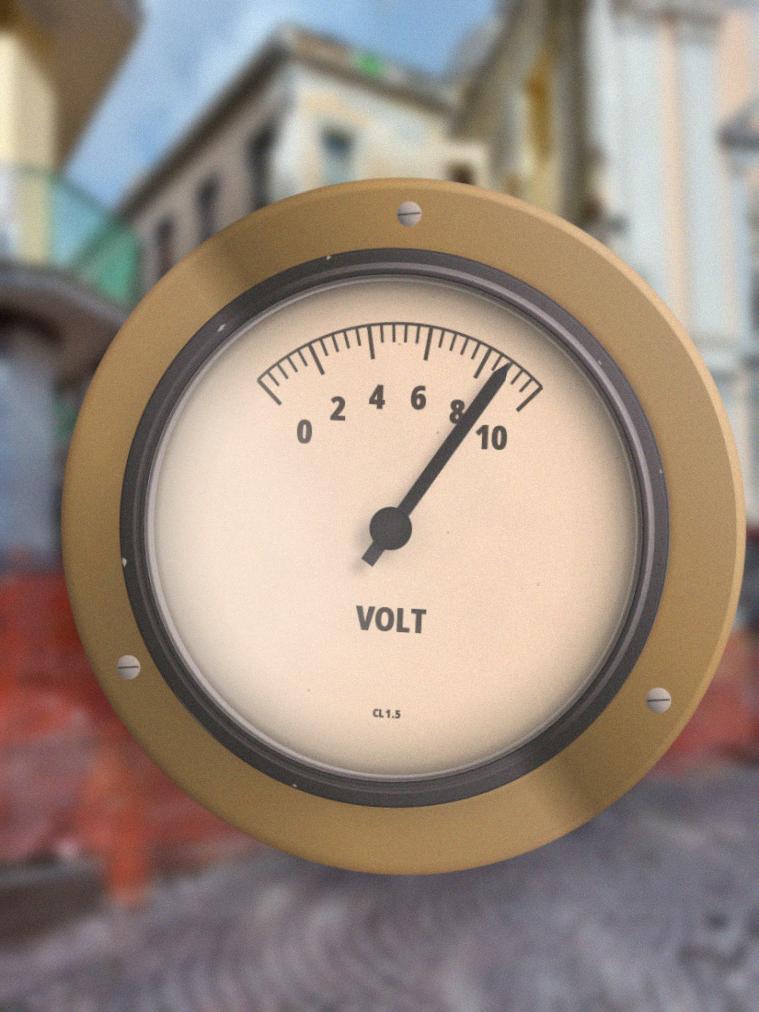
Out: 8.8,V
